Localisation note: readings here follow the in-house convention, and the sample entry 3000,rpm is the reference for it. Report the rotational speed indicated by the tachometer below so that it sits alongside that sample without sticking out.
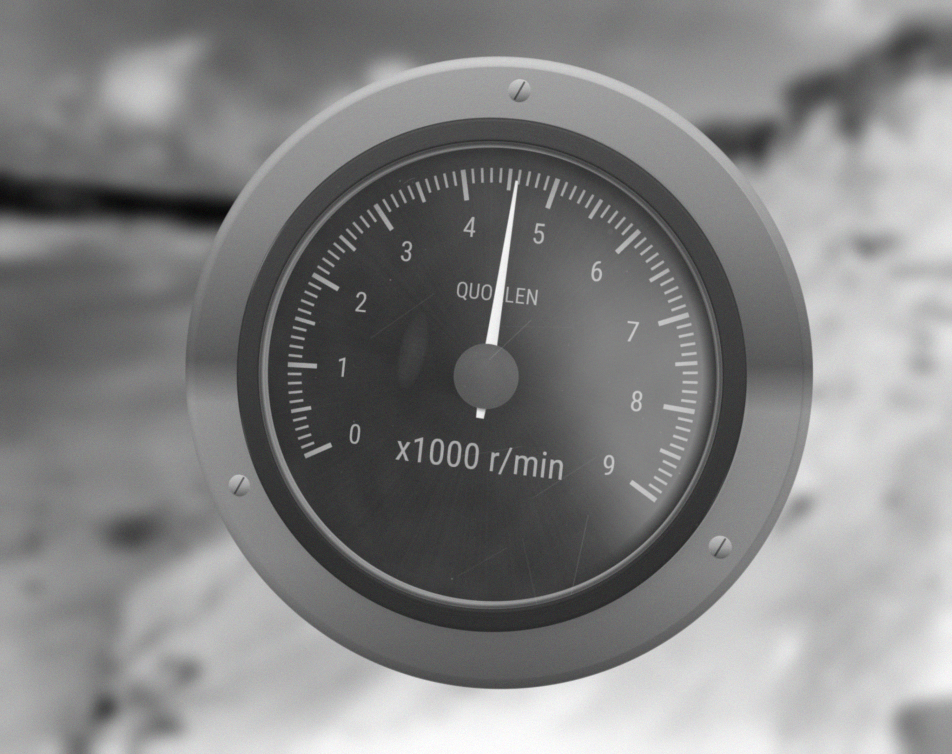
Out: 4600,rpm
